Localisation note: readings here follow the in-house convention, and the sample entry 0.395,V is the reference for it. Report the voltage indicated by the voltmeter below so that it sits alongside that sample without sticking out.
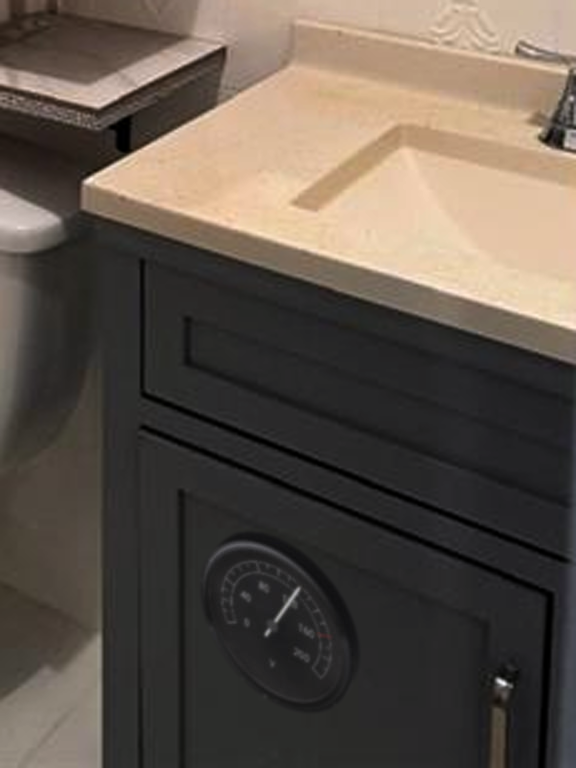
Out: 120,V
